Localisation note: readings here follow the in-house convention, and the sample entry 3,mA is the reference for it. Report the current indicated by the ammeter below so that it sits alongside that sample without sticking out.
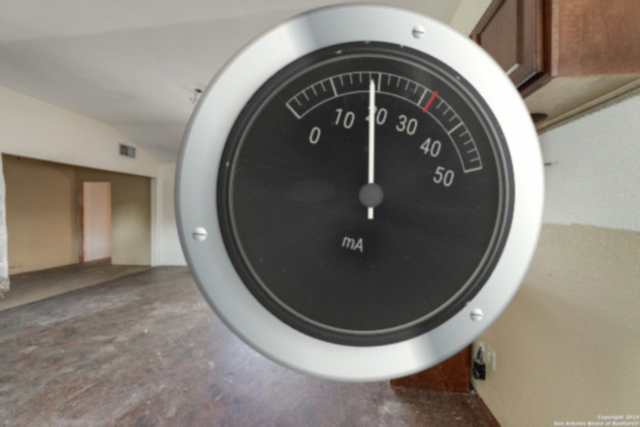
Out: 18,mA
